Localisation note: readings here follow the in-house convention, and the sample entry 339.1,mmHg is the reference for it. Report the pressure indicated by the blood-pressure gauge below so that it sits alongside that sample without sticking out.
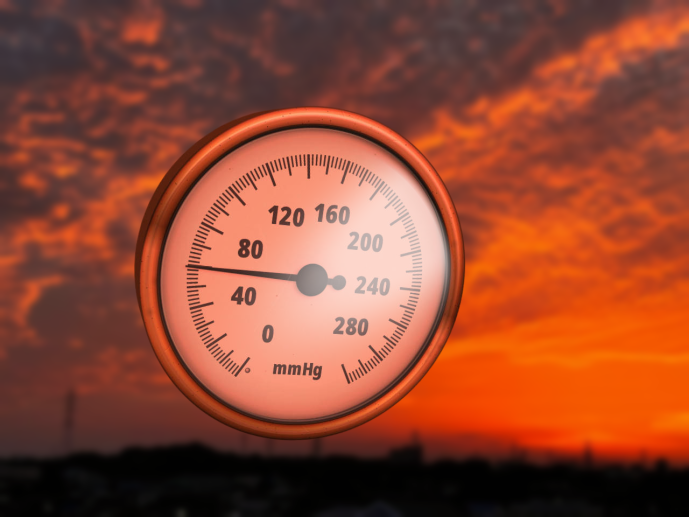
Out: 60,mmHg
